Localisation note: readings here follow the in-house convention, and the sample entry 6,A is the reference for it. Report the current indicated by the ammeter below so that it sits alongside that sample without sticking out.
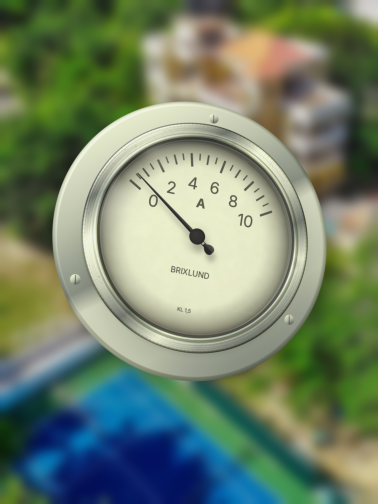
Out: 0.5,A
